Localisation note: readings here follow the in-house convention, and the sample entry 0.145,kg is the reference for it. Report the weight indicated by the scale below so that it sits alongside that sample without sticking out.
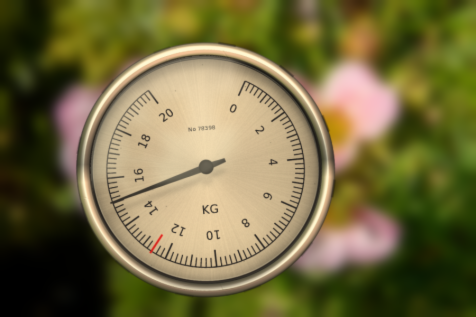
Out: 15,kg
